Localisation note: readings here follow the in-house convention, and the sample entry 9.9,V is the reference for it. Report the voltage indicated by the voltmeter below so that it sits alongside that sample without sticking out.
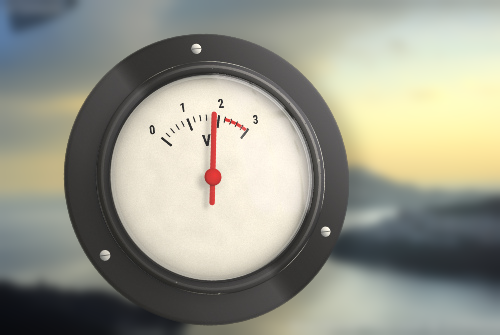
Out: 1.8,V
